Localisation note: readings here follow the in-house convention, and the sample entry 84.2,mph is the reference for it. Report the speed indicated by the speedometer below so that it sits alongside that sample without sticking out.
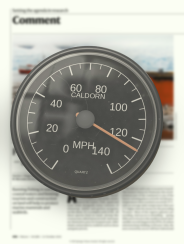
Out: 125,mph
